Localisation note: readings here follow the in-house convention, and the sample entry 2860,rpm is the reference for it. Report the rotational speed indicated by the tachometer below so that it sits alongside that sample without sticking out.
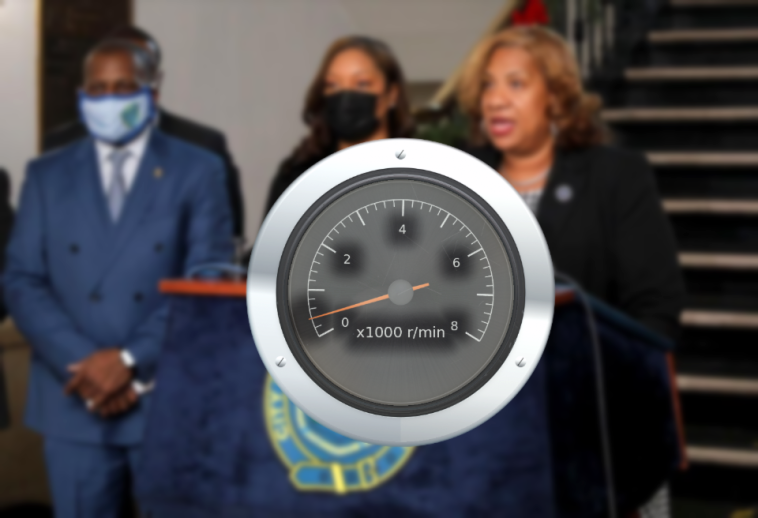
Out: 400,rpm
